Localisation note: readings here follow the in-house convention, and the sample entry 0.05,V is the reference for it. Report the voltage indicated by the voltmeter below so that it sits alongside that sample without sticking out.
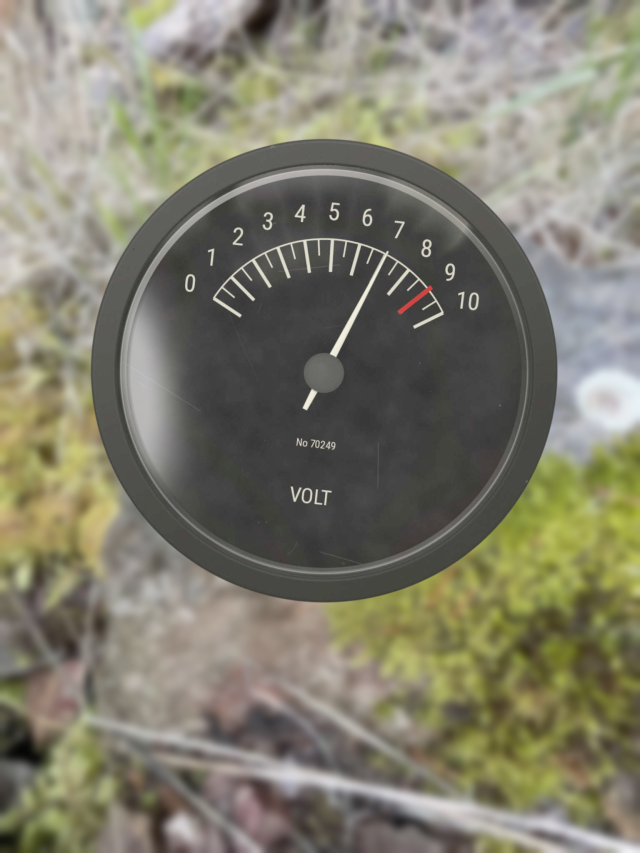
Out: 7,V
